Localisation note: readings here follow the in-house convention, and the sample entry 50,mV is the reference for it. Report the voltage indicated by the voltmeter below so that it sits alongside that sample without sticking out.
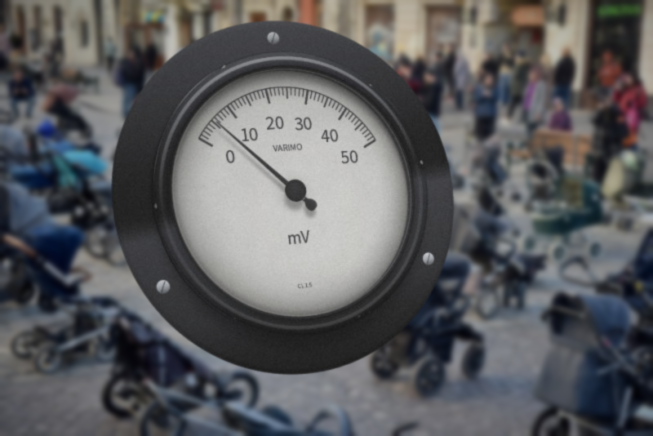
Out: 5,mV
